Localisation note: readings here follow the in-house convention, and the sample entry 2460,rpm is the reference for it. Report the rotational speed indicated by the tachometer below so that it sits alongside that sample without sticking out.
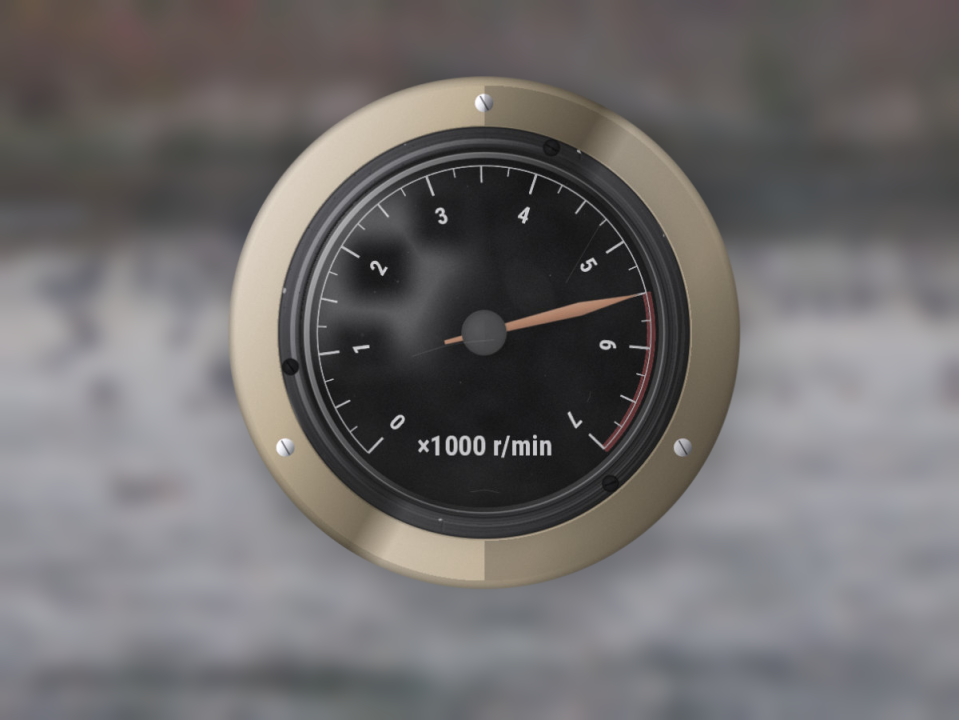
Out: 5500,rpm
